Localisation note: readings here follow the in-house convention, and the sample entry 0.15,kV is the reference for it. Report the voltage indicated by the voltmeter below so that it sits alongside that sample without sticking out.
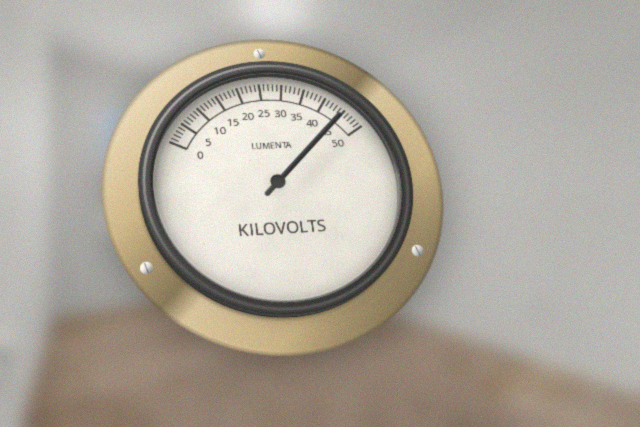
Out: 45,kV
